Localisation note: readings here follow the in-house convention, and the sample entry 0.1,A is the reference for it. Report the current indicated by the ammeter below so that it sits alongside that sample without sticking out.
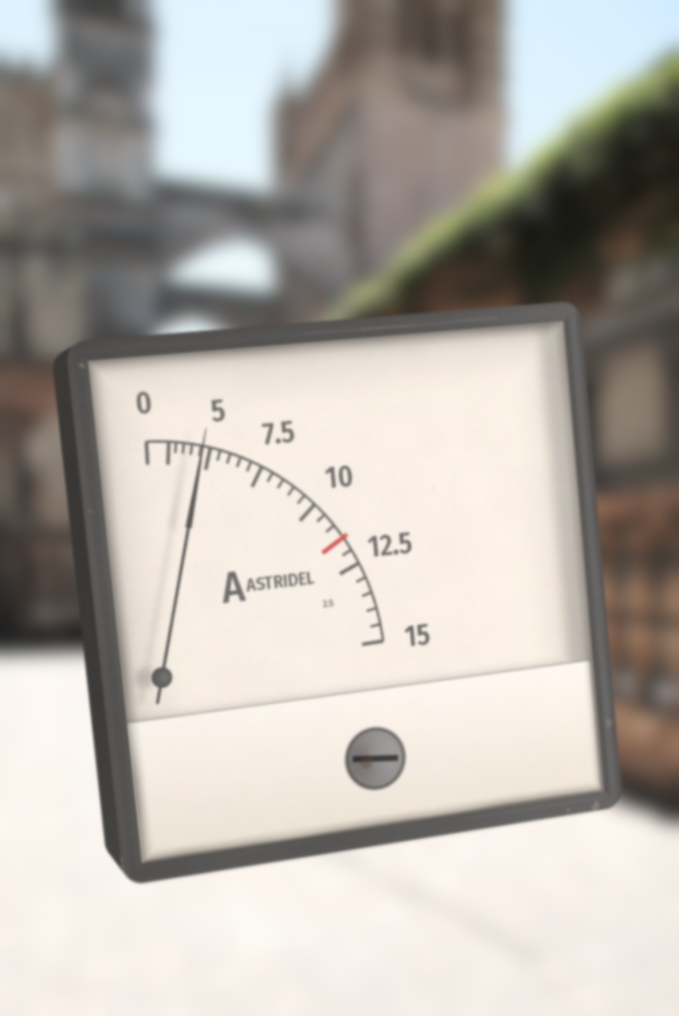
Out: 4.5,A
